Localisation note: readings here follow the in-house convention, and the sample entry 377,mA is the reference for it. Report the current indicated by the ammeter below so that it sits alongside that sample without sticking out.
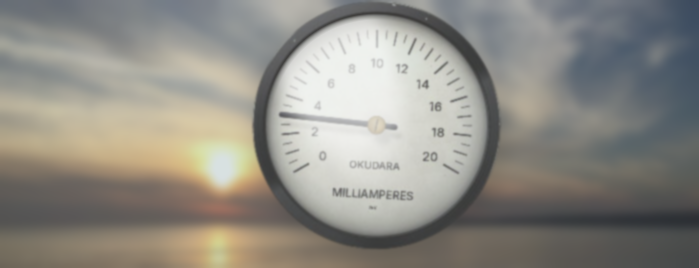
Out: 3,mA
